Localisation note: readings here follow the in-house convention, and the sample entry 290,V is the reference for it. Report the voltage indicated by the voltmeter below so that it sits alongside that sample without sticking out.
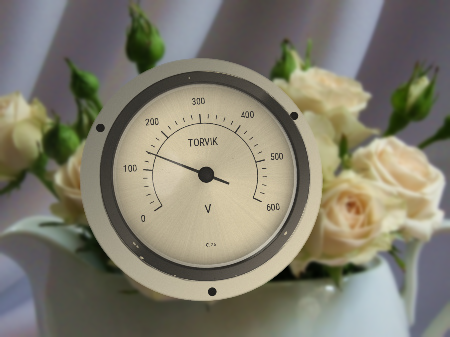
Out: 140,V
